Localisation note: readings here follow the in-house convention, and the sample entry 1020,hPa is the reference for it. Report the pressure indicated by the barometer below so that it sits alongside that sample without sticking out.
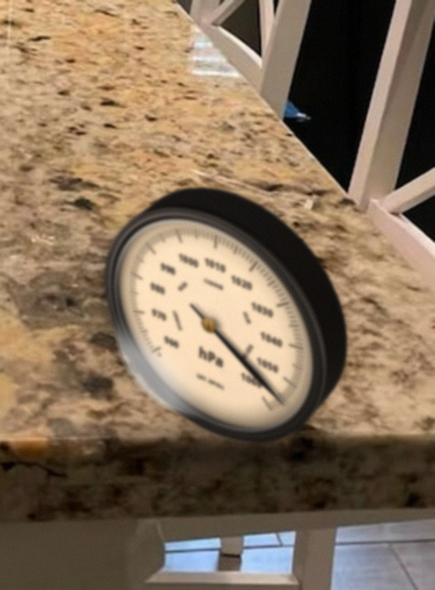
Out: 1055,hPa
